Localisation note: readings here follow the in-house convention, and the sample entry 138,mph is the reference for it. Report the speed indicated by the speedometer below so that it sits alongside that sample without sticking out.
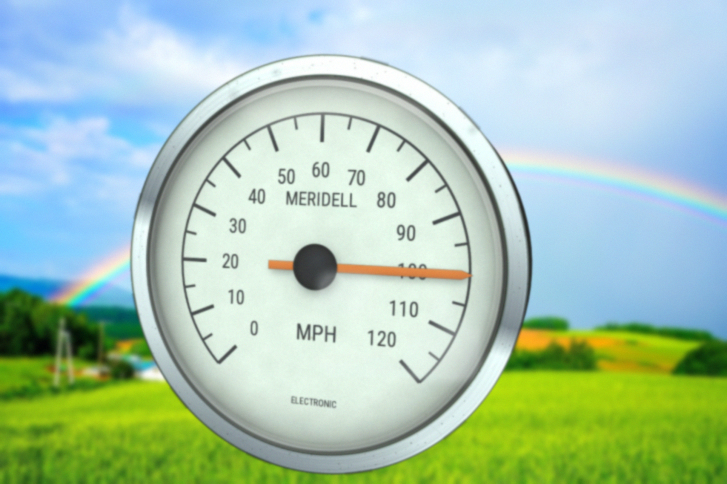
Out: 100,mph
